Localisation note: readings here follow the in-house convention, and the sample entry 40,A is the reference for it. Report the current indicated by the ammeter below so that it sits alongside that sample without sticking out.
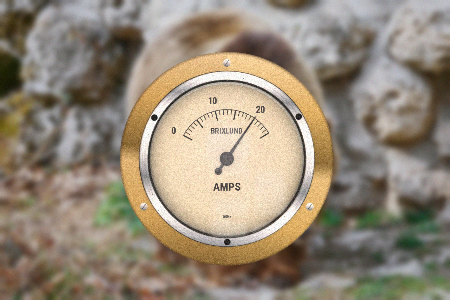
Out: 20,A
